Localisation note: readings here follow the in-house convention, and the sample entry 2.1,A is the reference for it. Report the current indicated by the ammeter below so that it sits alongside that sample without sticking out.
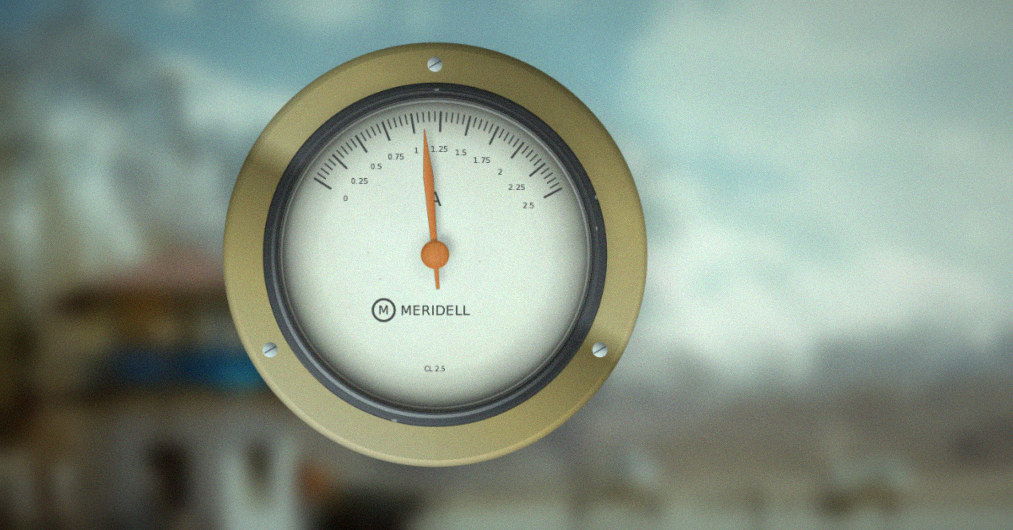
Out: 1.1,A
